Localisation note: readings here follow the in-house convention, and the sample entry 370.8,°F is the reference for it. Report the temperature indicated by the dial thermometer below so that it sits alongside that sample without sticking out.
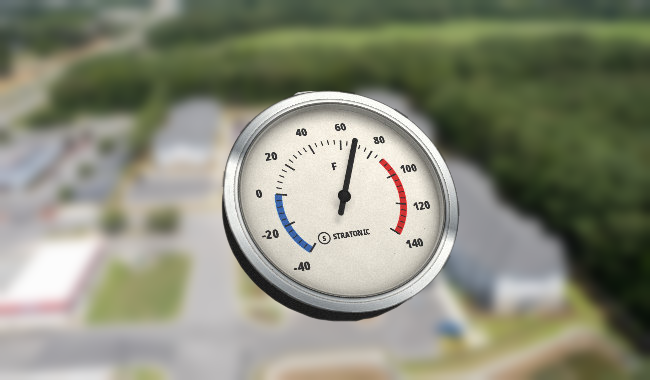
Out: 68,°F
